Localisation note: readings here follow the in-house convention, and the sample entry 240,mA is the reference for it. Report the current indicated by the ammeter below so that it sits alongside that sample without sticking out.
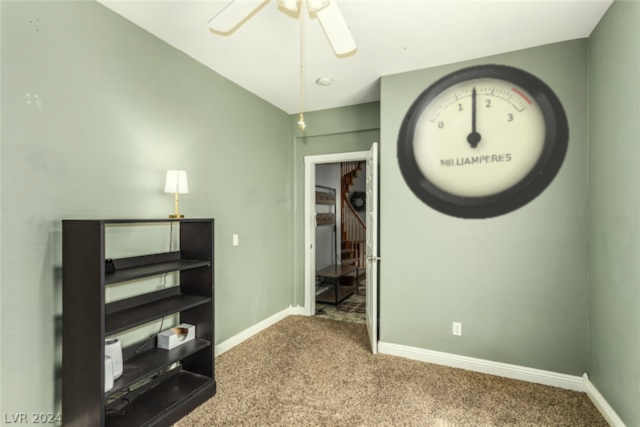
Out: 1.5,mA
